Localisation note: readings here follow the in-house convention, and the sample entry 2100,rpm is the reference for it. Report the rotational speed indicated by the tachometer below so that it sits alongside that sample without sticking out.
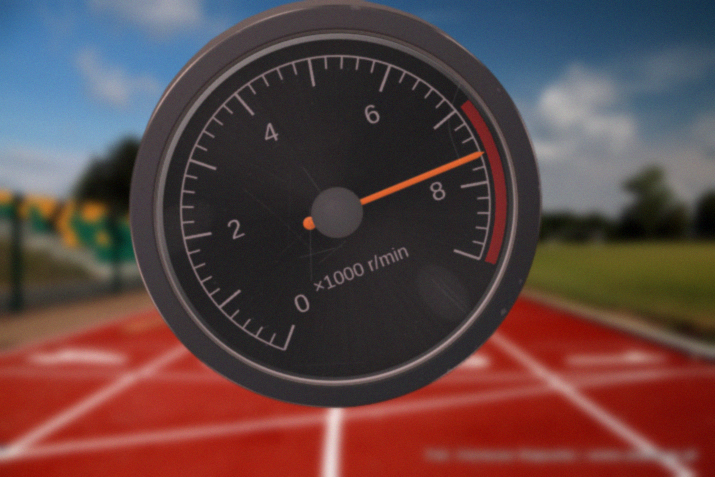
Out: 7600,rpm
